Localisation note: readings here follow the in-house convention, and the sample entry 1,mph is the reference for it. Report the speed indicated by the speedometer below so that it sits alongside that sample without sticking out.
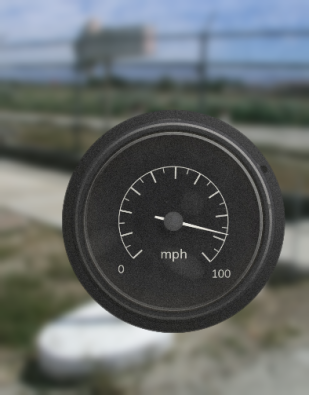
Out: 87.5,mph
